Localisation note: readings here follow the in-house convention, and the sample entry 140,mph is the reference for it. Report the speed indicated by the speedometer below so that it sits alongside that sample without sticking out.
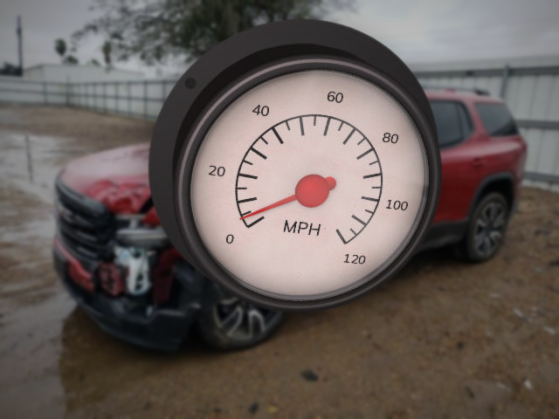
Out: 5,mph
